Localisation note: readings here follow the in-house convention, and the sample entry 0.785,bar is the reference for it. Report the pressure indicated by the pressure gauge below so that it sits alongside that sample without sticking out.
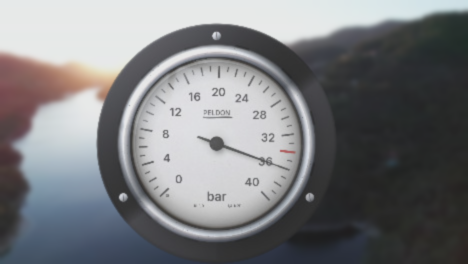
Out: 36,bar
